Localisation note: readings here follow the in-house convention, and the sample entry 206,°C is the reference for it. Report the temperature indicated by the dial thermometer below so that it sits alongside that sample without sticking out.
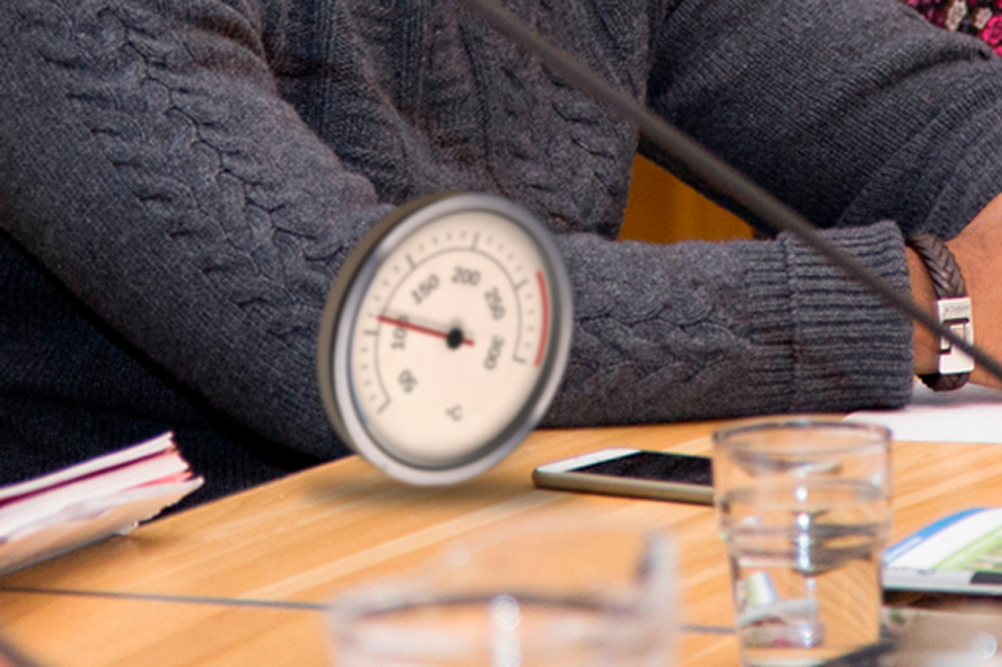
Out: 110,°C
